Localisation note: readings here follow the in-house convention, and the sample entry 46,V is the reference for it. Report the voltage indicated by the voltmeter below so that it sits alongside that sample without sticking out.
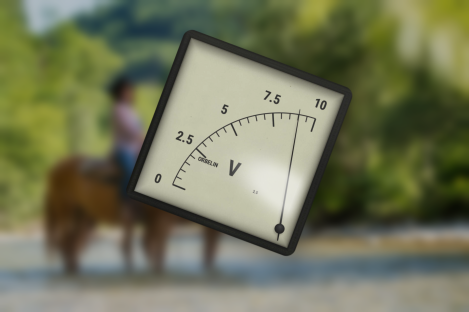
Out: 9,V
